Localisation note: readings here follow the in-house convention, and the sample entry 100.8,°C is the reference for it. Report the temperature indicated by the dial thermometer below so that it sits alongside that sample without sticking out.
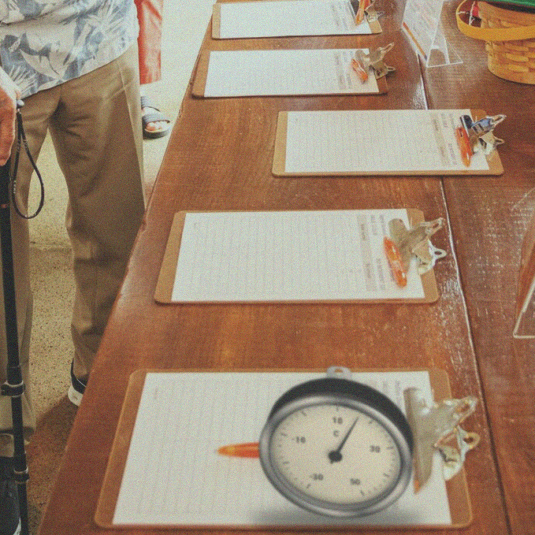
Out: 16,°C
